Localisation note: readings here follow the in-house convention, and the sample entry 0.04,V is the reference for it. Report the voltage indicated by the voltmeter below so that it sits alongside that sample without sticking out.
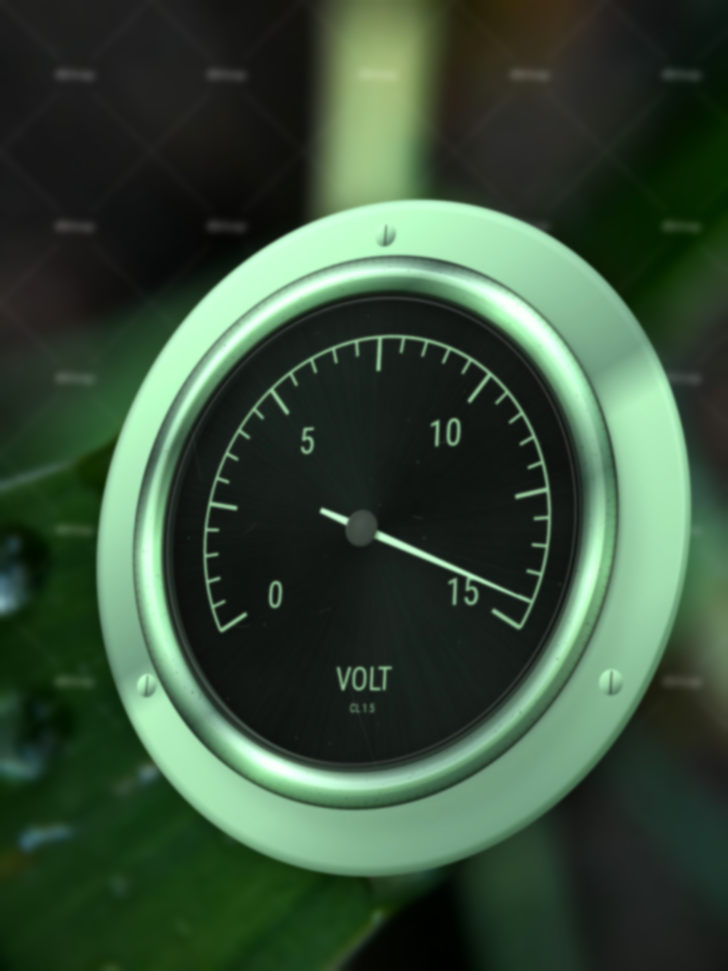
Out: 14.5,V
